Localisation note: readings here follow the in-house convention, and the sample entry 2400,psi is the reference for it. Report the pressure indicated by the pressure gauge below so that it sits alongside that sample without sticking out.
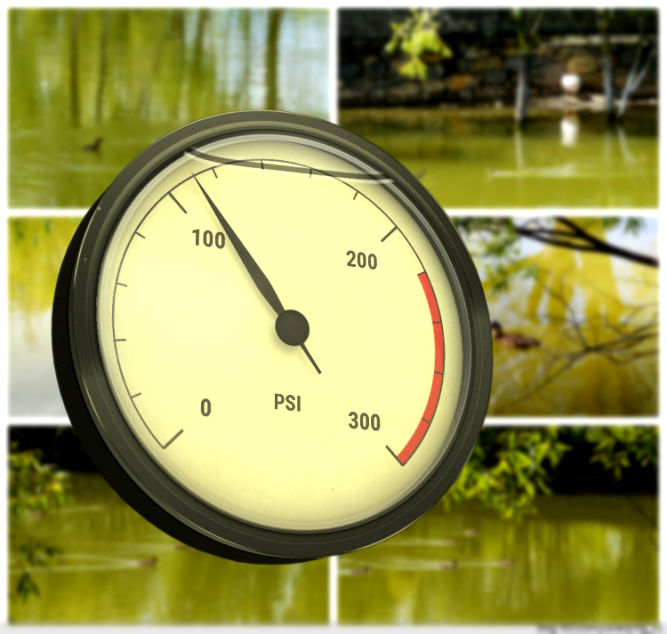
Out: 110,psi
